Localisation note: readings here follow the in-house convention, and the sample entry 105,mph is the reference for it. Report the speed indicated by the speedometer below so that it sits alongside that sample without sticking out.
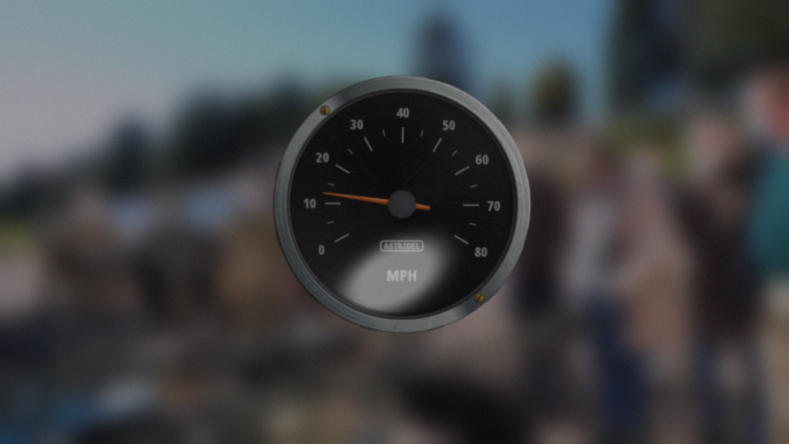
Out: 12.5,mph
